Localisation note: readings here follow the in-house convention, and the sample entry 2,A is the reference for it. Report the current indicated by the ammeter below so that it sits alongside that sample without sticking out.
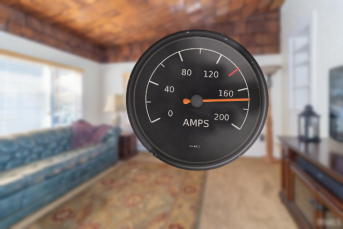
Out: 170,A
